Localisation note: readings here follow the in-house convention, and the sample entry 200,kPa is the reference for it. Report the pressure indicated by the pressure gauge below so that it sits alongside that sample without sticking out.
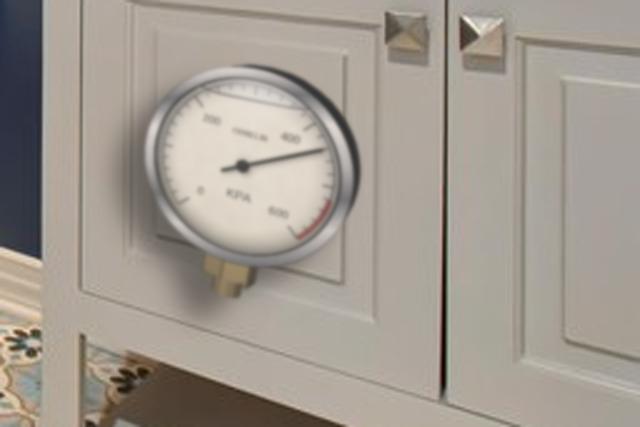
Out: 440,kPa
